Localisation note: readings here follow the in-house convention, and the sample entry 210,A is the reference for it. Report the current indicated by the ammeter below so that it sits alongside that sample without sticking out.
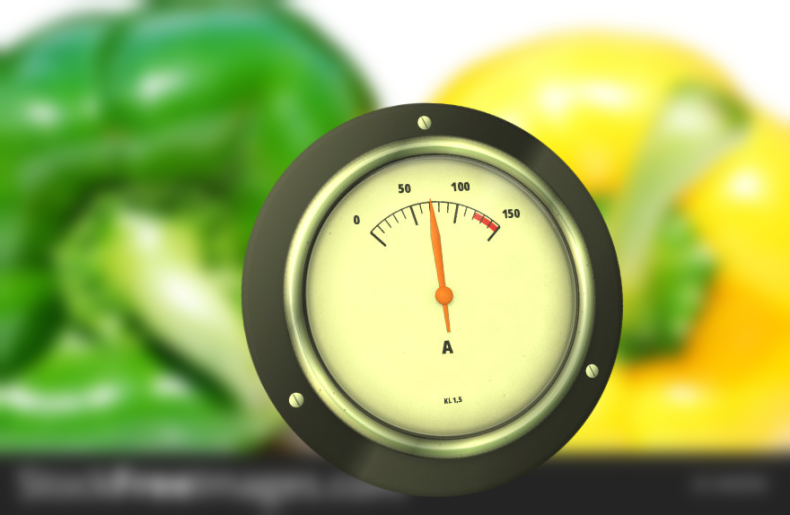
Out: 70,A
